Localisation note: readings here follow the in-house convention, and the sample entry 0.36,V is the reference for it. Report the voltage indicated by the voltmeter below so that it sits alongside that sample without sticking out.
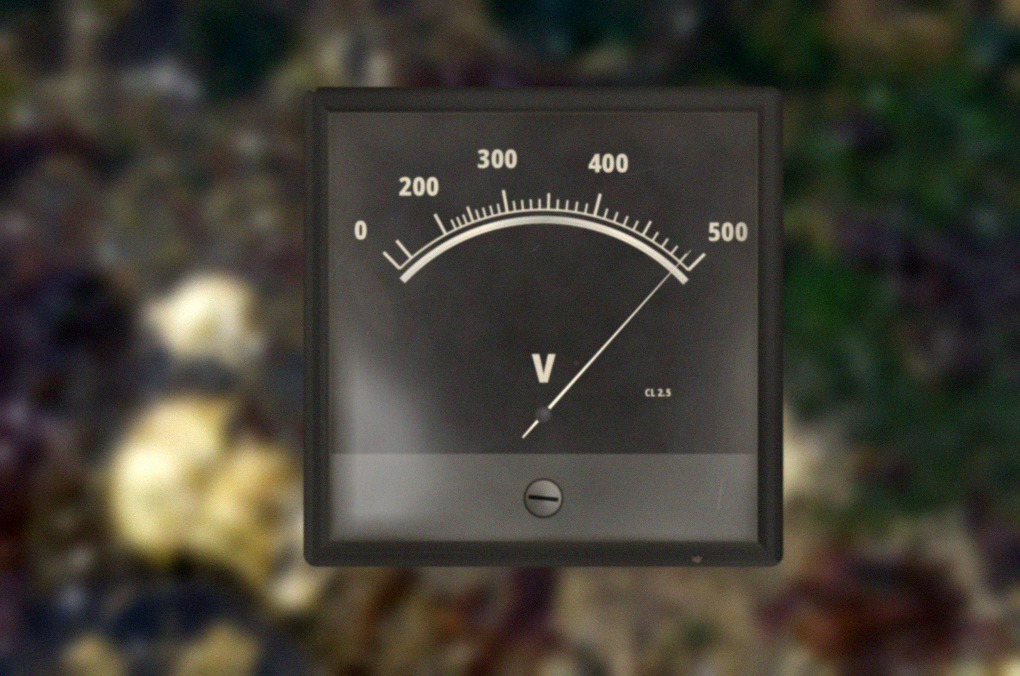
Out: 490,V
